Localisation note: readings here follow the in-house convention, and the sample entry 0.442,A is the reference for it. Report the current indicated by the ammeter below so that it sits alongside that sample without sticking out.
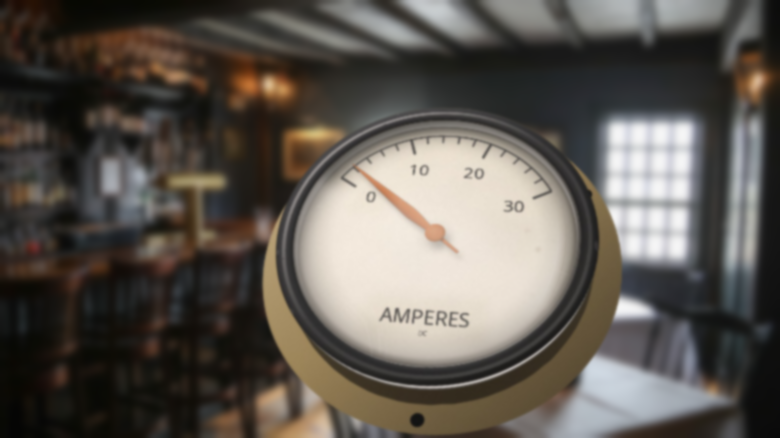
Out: 2,A
